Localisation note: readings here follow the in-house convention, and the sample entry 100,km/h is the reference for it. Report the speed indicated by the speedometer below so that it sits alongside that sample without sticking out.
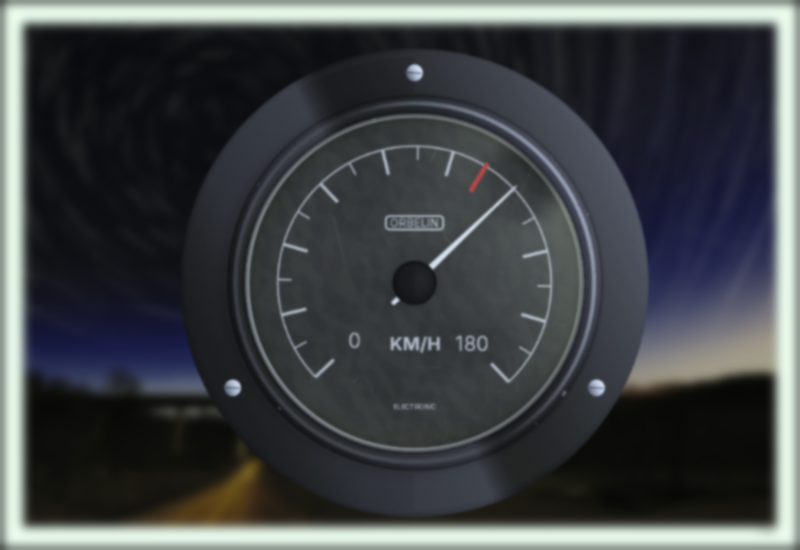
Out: 120,km/h
